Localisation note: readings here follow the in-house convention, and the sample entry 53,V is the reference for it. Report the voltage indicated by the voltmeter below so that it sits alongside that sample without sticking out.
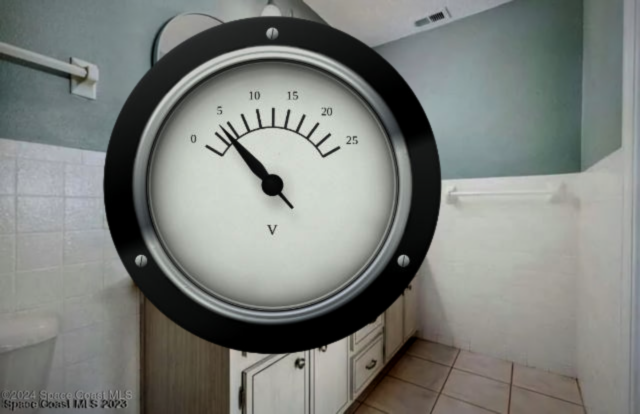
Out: 3.75,V
